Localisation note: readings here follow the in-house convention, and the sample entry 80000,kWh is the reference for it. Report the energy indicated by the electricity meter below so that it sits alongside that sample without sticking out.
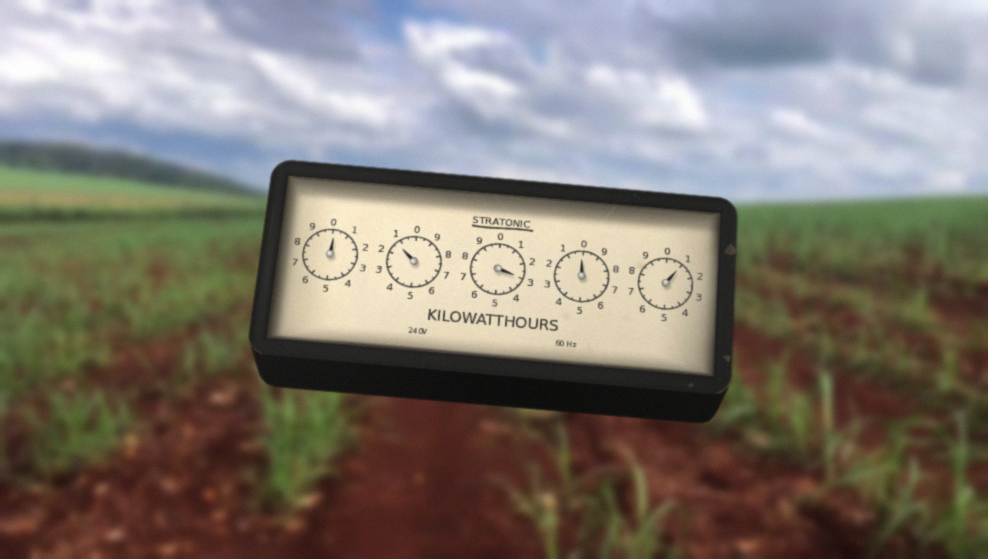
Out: 1301,kWh
